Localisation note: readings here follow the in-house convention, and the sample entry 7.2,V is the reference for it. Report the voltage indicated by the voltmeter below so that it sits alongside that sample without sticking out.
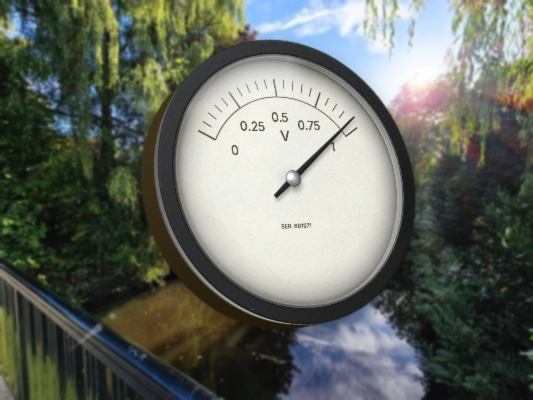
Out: 0.95,V
